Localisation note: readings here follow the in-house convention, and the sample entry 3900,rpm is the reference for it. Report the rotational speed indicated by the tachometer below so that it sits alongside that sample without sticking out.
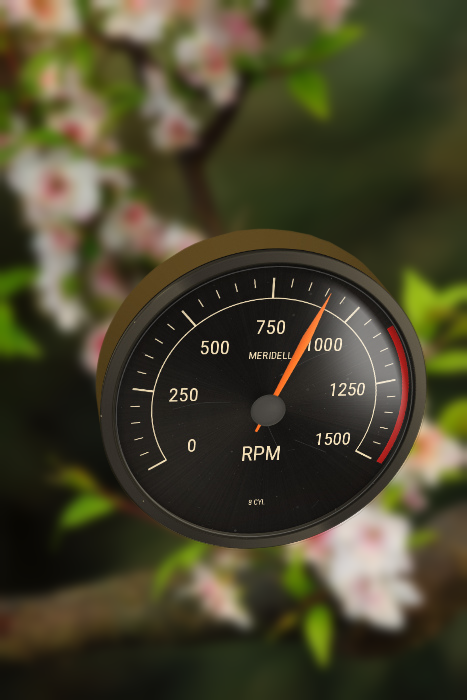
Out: 900,rpm
